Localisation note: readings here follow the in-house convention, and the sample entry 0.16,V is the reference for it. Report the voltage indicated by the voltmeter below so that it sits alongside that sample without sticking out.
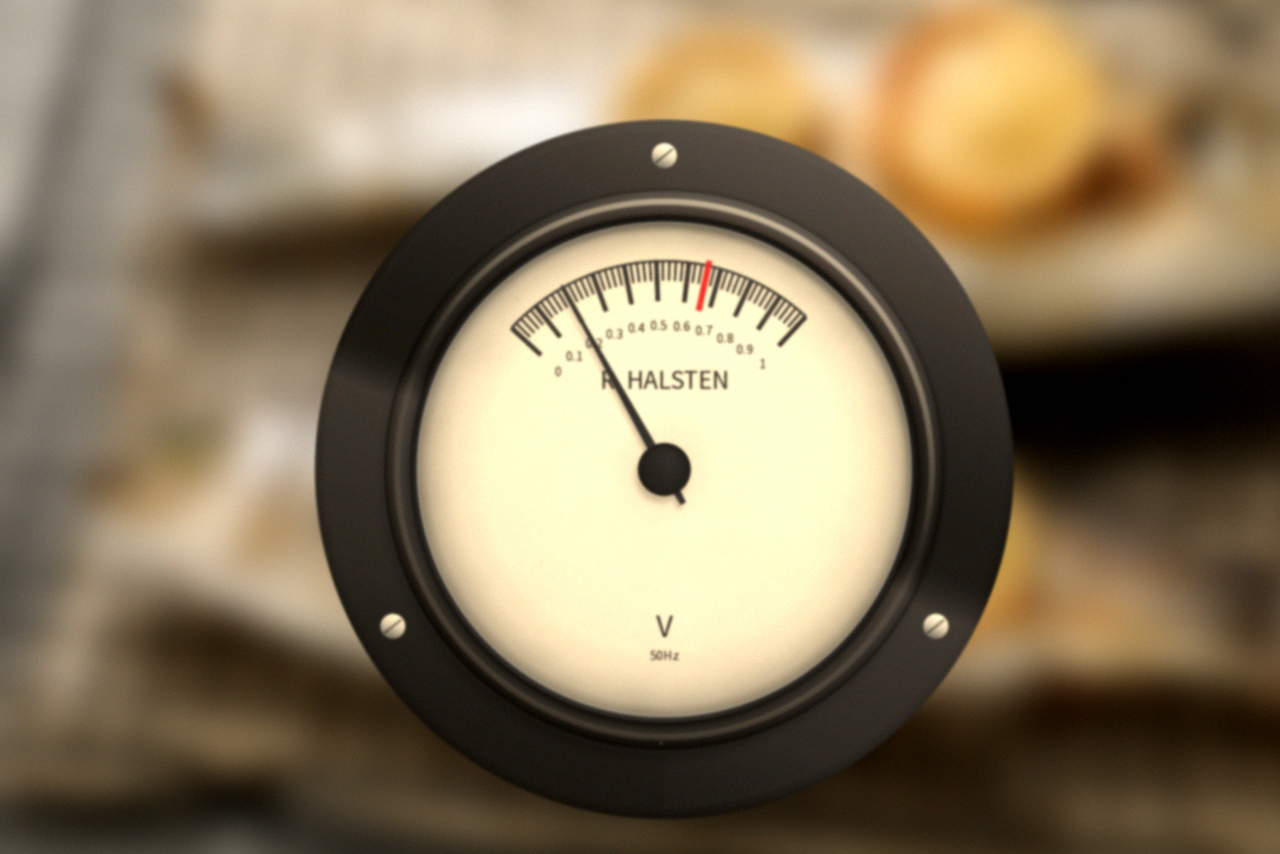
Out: 0.2,V
